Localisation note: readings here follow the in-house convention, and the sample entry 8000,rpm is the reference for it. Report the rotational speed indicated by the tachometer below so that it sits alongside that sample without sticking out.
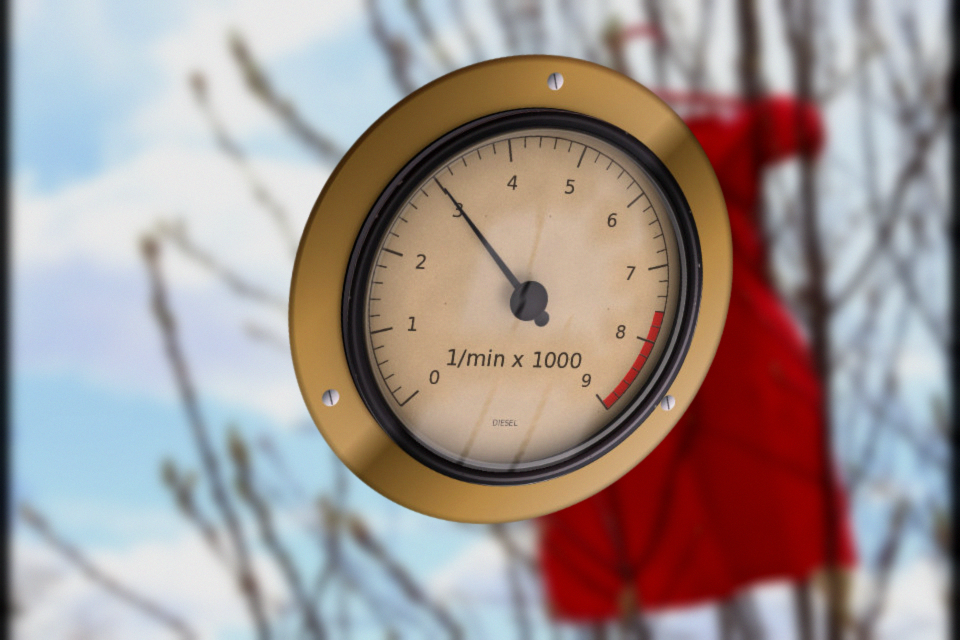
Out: 3000,rpm
